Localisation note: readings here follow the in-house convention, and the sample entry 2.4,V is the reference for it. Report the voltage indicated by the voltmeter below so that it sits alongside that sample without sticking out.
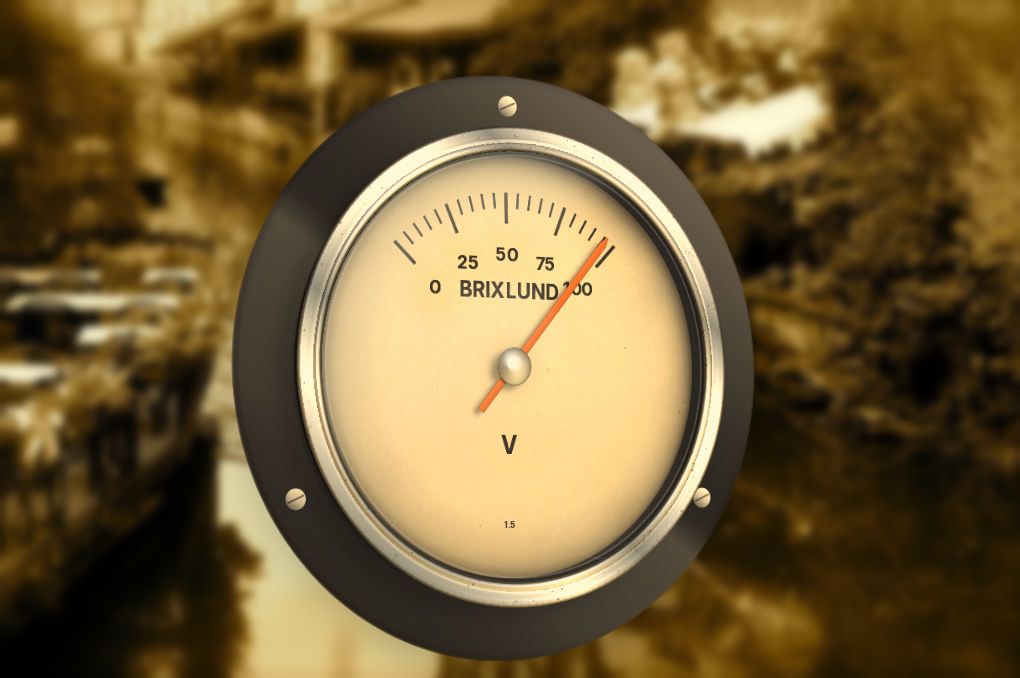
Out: 95,V
